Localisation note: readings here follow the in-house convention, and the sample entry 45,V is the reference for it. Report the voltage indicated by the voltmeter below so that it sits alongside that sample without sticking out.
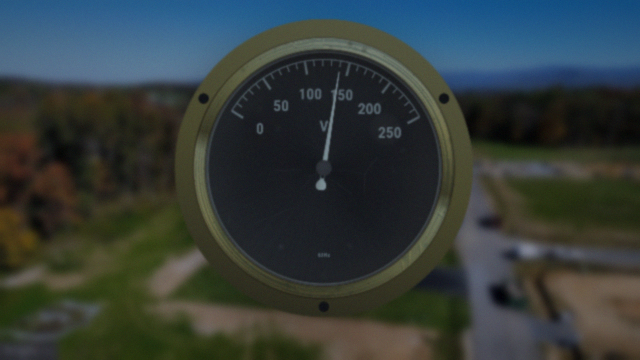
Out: 140,V
